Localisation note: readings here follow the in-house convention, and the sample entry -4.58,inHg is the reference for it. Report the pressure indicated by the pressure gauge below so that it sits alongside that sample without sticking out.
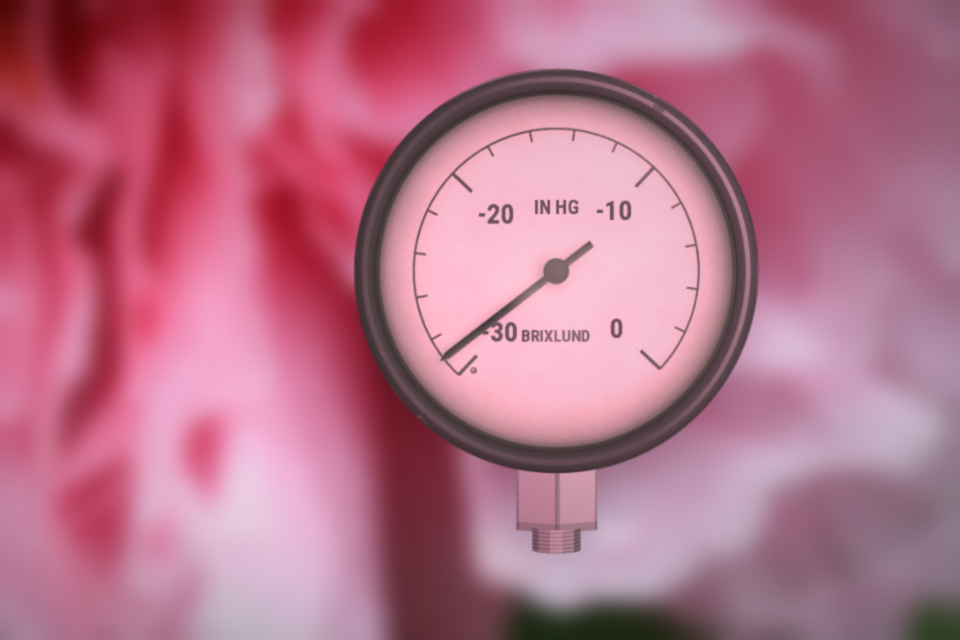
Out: -29,inHg
